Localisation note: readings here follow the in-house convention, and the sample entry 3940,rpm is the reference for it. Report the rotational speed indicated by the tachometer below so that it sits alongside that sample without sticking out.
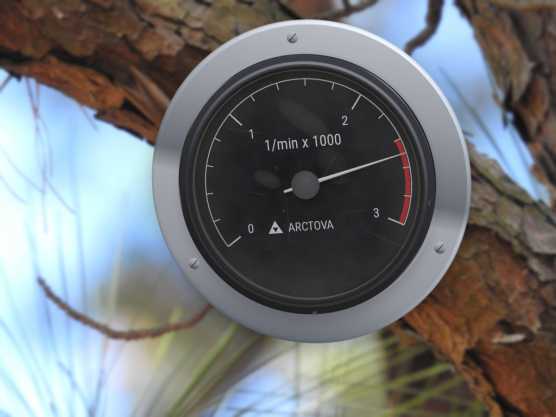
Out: 2500,rpm
